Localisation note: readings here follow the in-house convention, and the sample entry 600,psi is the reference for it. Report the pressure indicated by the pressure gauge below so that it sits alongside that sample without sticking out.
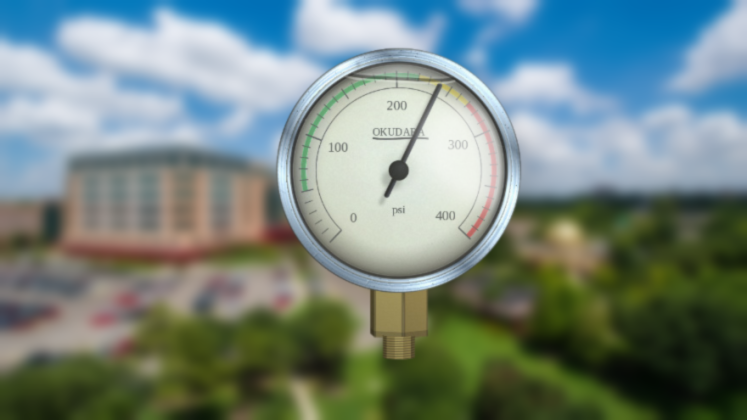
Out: 240,psi
